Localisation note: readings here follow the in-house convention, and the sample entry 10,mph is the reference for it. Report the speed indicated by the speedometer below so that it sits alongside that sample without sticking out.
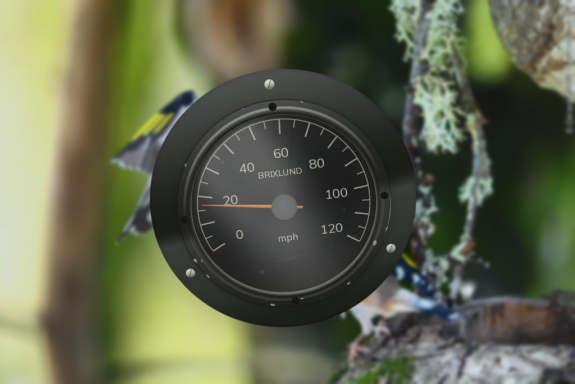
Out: 17.5,mph
